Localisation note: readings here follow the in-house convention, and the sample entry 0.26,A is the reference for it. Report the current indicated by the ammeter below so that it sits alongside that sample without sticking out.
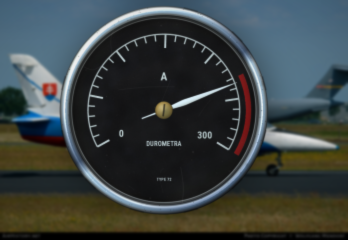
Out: 235,A
